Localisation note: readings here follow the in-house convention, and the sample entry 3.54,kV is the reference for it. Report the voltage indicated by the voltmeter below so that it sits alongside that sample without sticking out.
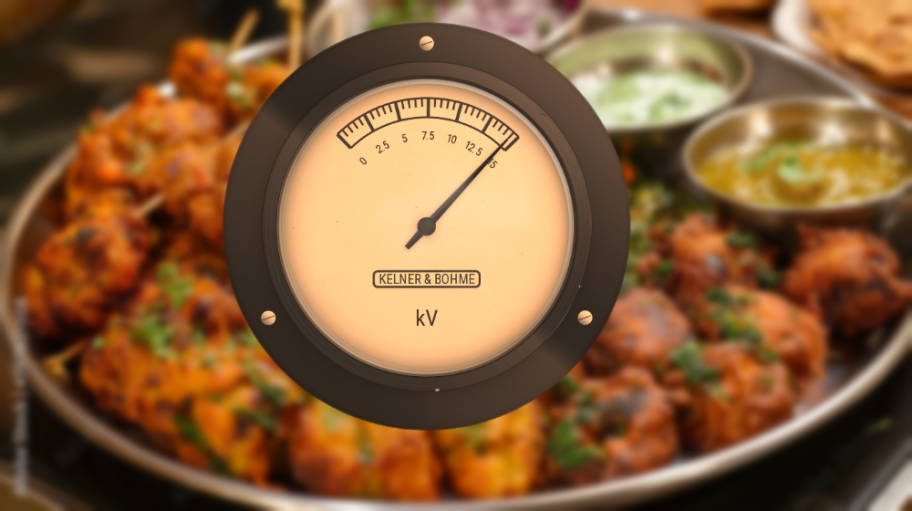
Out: 14.5,kV
